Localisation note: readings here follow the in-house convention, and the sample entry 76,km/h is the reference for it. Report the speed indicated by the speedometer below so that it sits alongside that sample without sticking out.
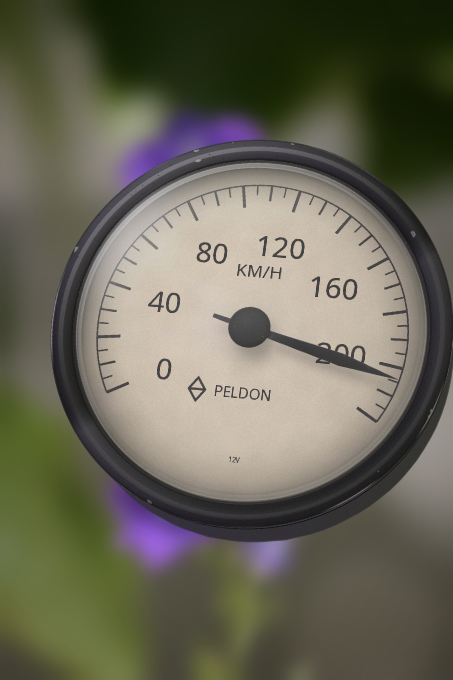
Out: 205,km/h
